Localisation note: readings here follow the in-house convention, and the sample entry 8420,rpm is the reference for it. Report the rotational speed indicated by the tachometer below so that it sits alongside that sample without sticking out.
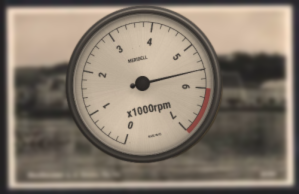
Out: 5600,rpm
